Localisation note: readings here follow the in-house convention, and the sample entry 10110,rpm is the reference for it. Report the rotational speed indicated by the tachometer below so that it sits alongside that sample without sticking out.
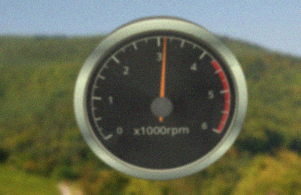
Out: 3125,rpm
